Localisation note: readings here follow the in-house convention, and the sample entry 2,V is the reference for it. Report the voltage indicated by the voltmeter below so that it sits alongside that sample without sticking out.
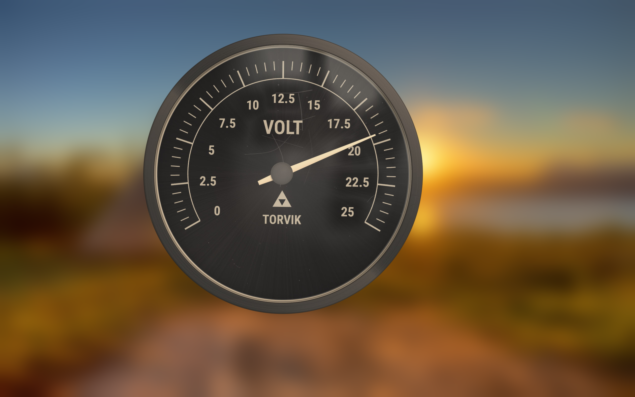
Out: 19.5,V
